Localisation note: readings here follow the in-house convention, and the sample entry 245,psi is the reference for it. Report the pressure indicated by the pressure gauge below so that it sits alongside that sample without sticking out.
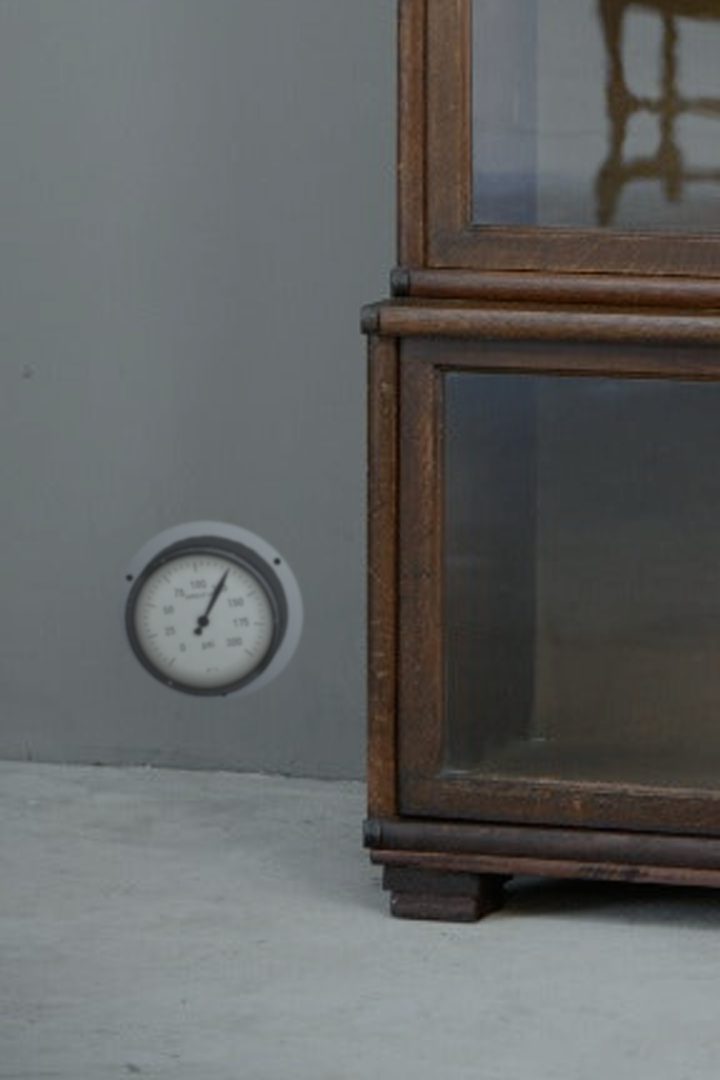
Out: 125,psi
